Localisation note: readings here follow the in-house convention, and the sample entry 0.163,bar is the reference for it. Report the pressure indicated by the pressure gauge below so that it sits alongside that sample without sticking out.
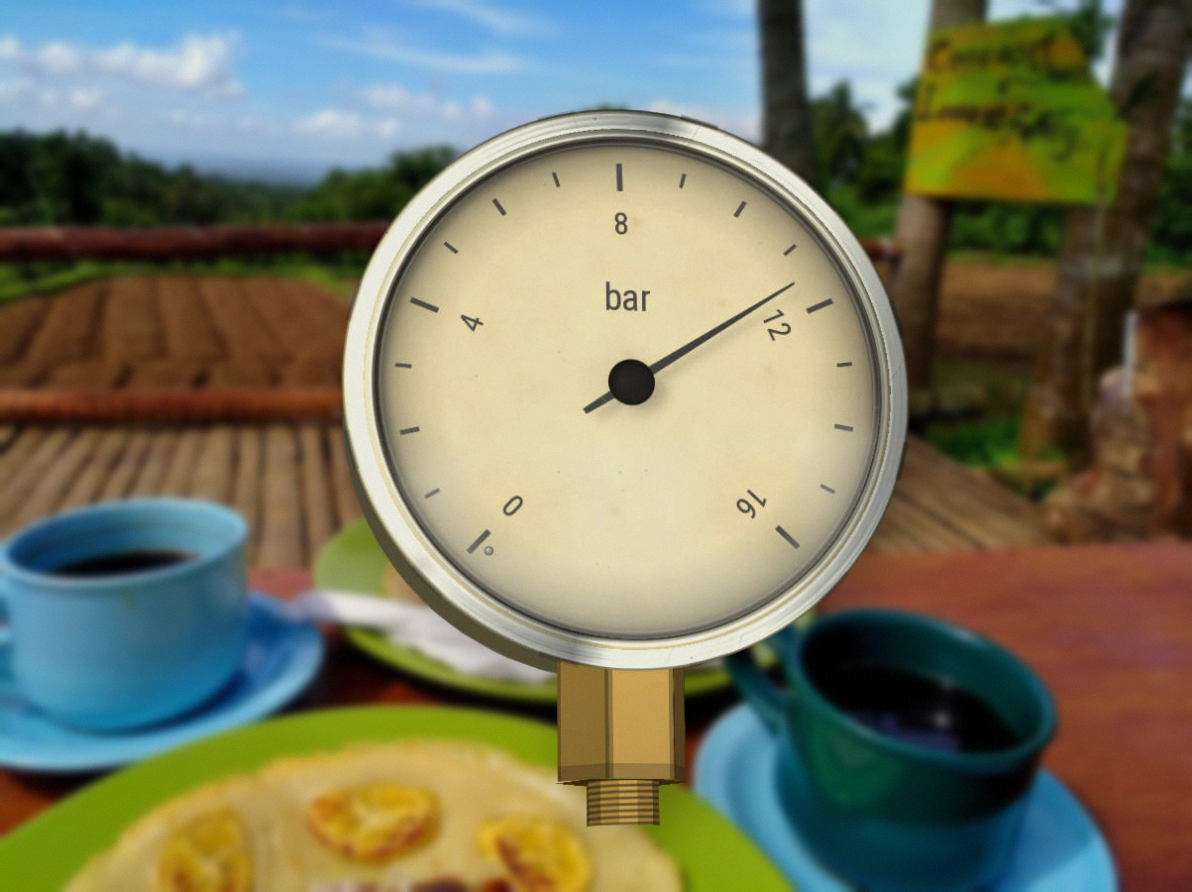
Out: 11.5,bar
